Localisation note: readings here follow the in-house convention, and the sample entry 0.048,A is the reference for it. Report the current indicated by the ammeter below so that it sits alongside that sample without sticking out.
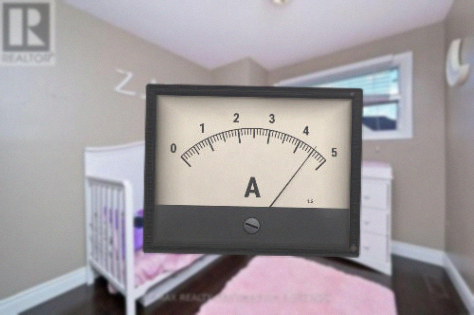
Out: 4.5,A
